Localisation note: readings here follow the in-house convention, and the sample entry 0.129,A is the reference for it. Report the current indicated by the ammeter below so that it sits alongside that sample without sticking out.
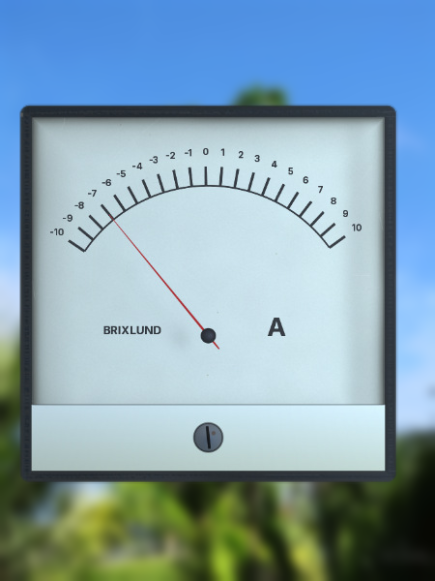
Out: -7,A
